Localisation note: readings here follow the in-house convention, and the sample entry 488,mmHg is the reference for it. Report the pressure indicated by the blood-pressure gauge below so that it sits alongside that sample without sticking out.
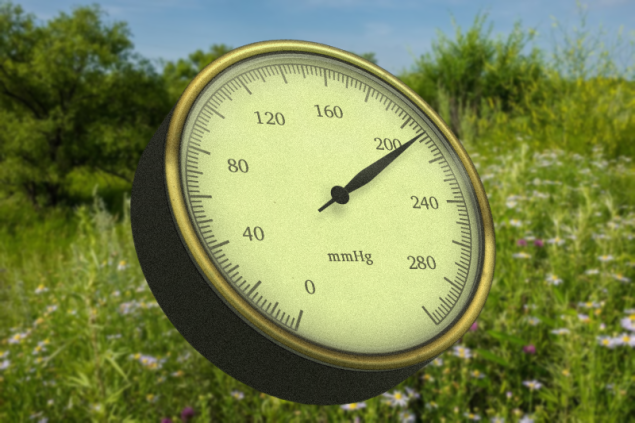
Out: 208,mmHg
